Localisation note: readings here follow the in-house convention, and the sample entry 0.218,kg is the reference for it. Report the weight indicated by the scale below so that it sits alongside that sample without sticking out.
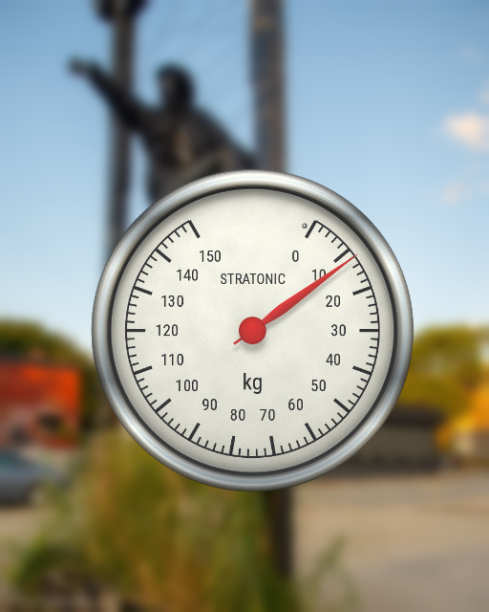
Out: 12,kg
